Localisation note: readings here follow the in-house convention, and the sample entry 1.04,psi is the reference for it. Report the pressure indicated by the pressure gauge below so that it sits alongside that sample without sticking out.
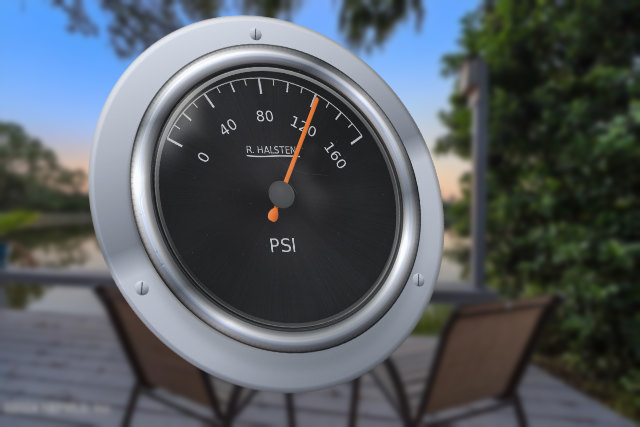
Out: 120,psi
